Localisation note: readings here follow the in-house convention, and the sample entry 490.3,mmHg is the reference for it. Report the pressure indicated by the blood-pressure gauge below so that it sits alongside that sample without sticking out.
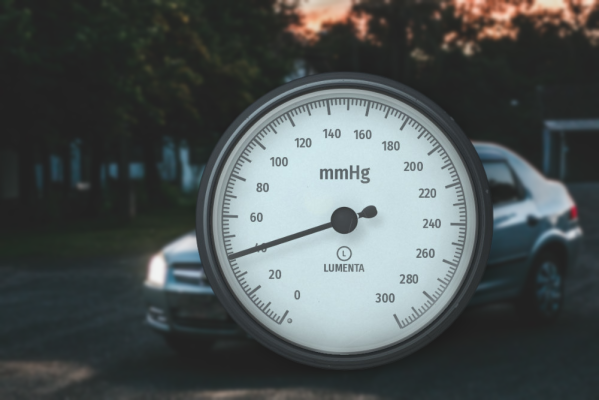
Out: 40,mmHg
